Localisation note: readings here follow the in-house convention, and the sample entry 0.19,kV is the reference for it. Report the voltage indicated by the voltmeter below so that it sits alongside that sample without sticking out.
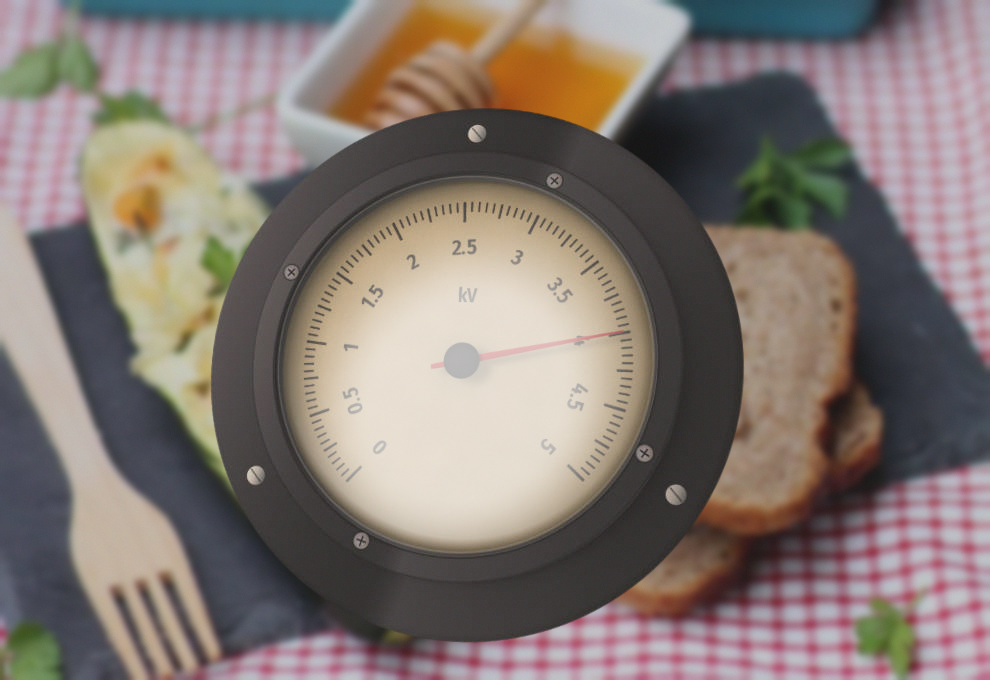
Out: 4,kV
